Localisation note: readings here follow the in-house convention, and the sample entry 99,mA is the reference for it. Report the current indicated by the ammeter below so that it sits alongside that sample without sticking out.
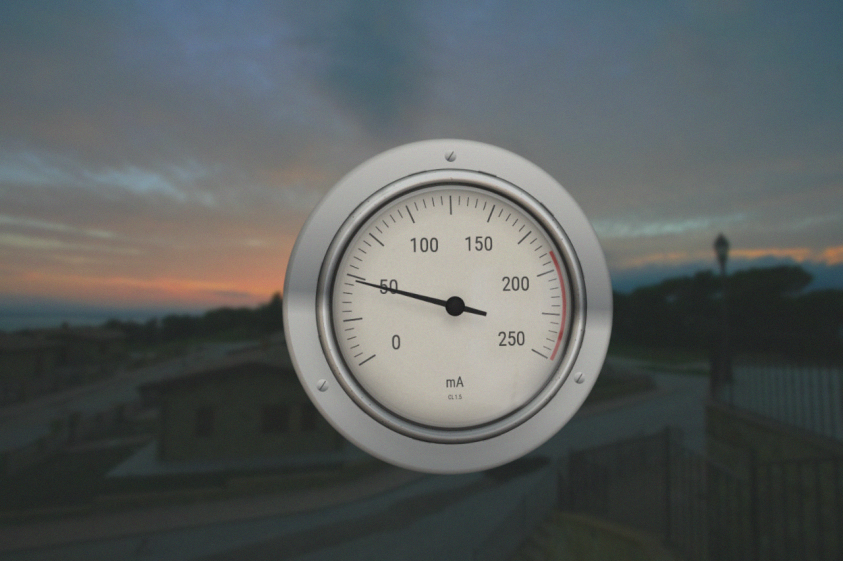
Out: 47.5,mA
